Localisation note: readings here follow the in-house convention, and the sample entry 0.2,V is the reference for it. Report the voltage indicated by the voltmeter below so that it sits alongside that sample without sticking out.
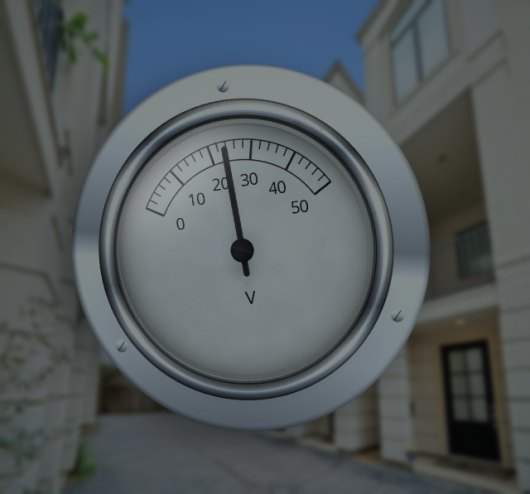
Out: 24,V
